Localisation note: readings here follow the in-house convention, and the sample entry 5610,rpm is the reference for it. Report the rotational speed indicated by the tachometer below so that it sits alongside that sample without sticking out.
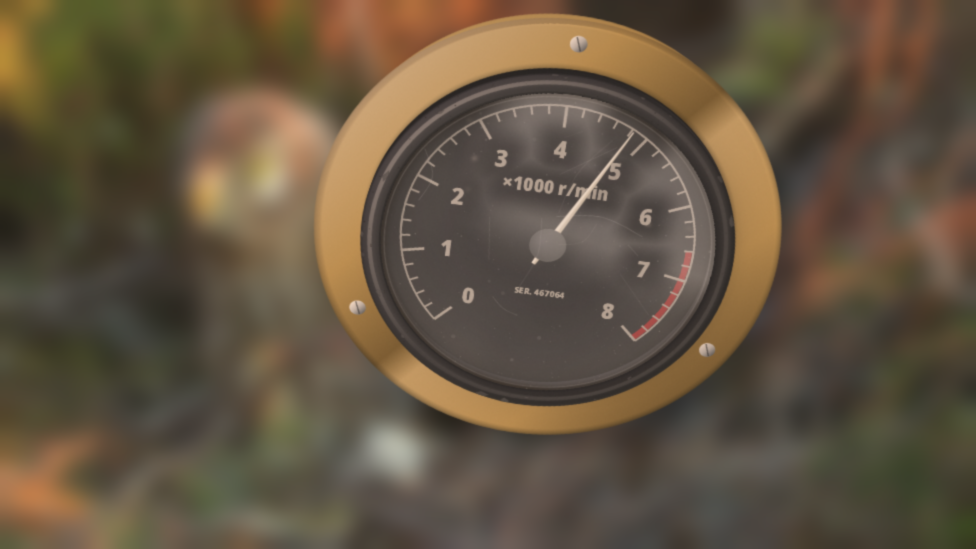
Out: 4800,rpm
